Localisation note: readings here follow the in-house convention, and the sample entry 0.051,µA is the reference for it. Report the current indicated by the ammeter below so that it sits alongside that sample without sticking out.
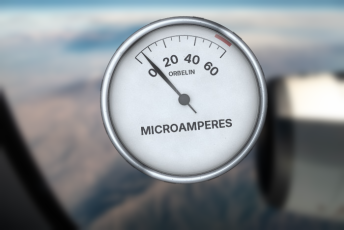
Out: 5,µA
